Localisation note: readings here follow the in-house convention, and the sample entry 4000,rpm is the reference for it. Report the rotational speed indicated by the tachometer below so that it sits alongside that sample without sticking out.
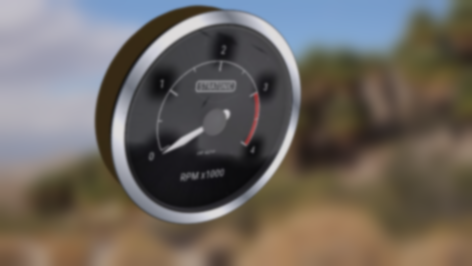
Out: 0,rpm
